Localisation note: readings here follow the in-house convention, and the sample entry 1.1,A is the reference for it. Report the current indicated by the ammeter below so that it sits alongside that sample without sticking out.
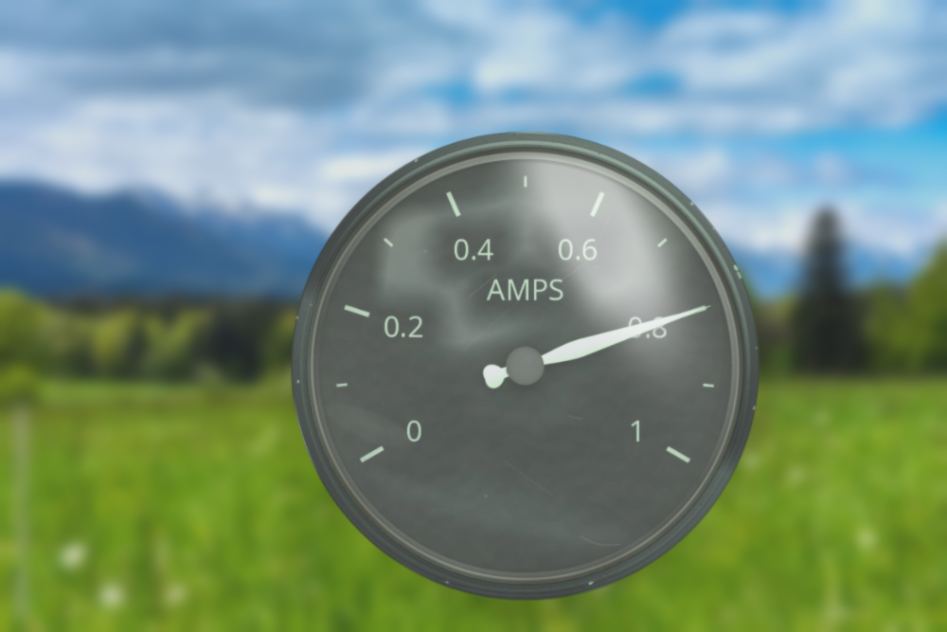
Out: 0.8,A
